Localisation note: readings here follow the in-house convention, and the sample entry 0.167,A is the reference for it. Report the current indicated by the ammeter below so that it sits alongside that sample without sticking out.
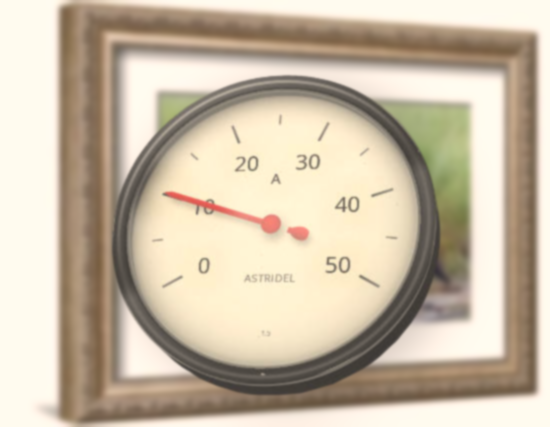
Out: 10,A
